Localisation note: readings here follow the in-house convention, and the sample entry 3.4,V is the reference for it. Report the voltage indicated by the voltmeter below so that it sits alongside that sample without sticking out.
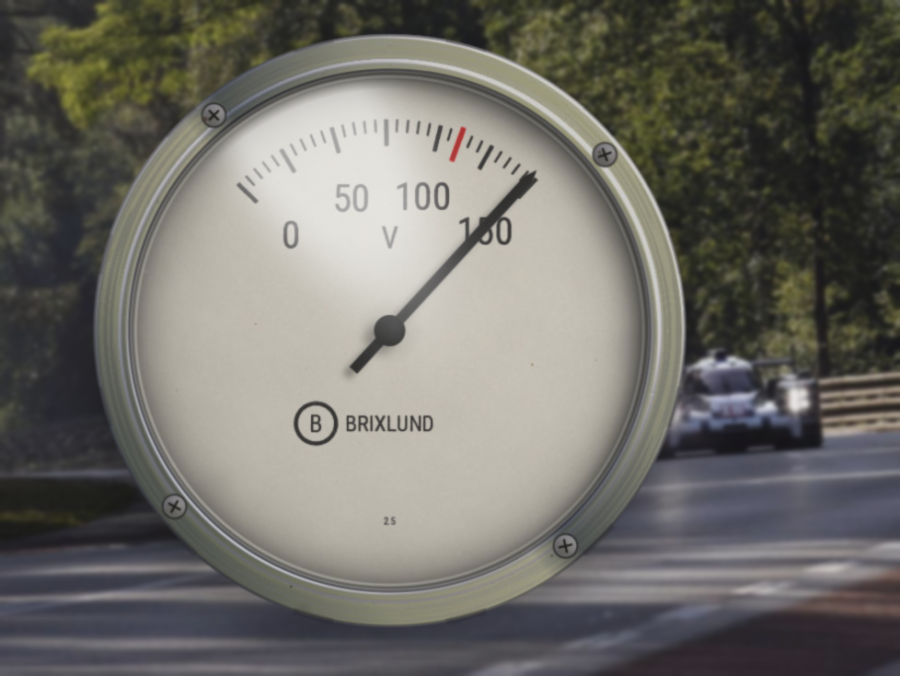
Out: 147.5,V
